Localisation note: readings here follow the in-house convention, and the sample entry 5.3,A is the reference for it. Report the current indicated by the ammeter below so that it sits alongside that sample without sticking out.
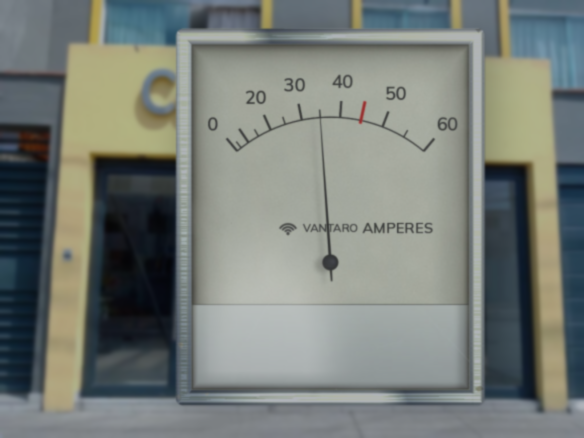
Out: 35,A
